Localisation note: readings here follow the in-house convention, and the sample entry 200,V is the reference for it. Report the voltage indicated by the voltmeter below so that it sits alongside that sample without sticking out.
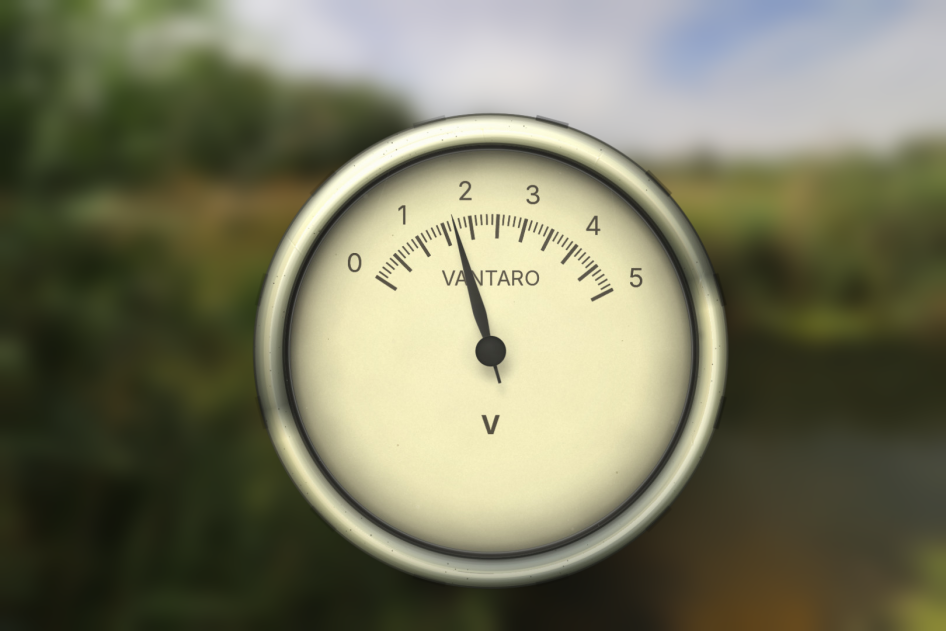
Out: 1.7,V
